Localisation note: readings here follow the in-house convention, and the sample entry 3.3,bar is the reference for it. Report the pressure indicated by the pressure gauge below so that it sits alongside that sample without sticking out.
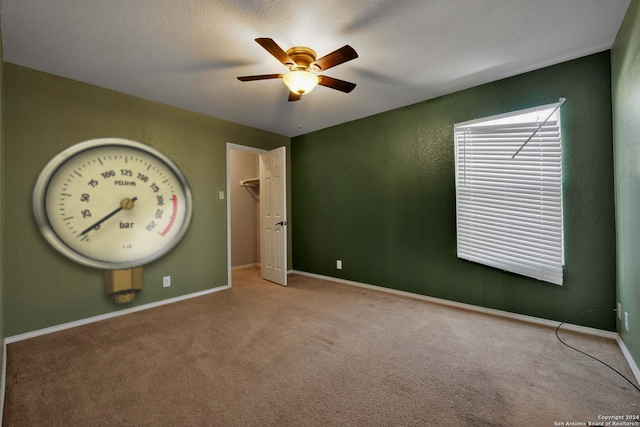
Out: 5,bar
